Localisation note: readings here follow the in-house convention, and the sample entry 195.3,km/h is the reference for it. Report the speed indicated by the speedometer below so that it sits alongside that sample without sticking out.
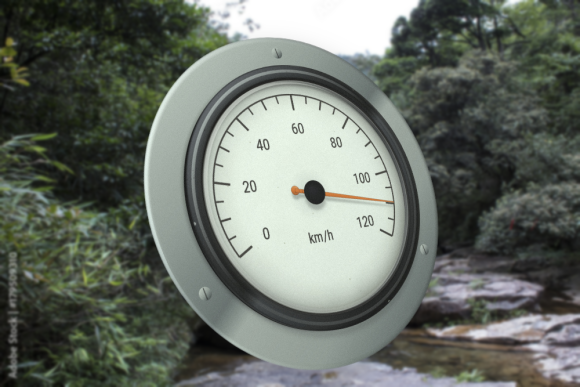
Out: 110,km/h
